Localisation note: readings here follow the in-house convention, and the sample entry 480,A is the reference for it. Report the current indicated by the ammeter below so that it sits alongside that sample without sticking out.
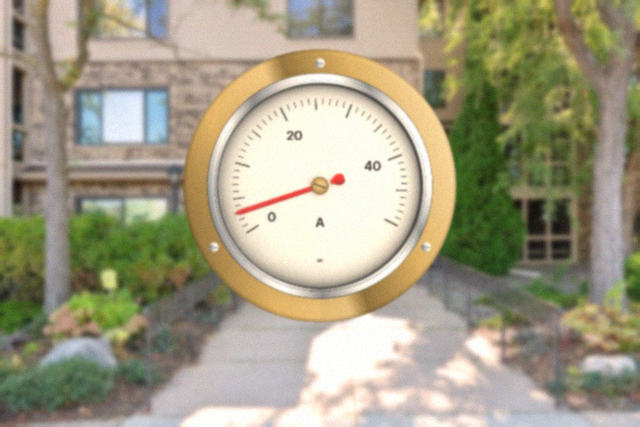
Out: 3,A
